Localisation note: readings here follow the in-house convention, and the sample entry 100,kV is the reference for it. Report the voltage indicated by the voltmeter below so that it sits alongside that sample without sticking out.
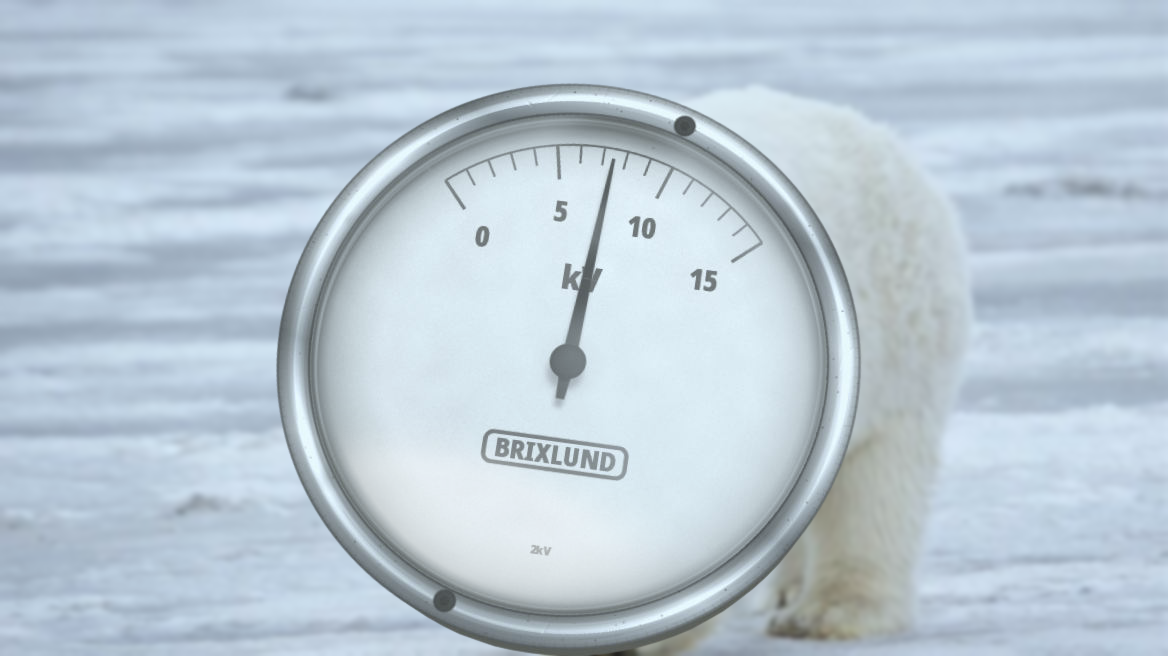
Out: 7.5,kV
